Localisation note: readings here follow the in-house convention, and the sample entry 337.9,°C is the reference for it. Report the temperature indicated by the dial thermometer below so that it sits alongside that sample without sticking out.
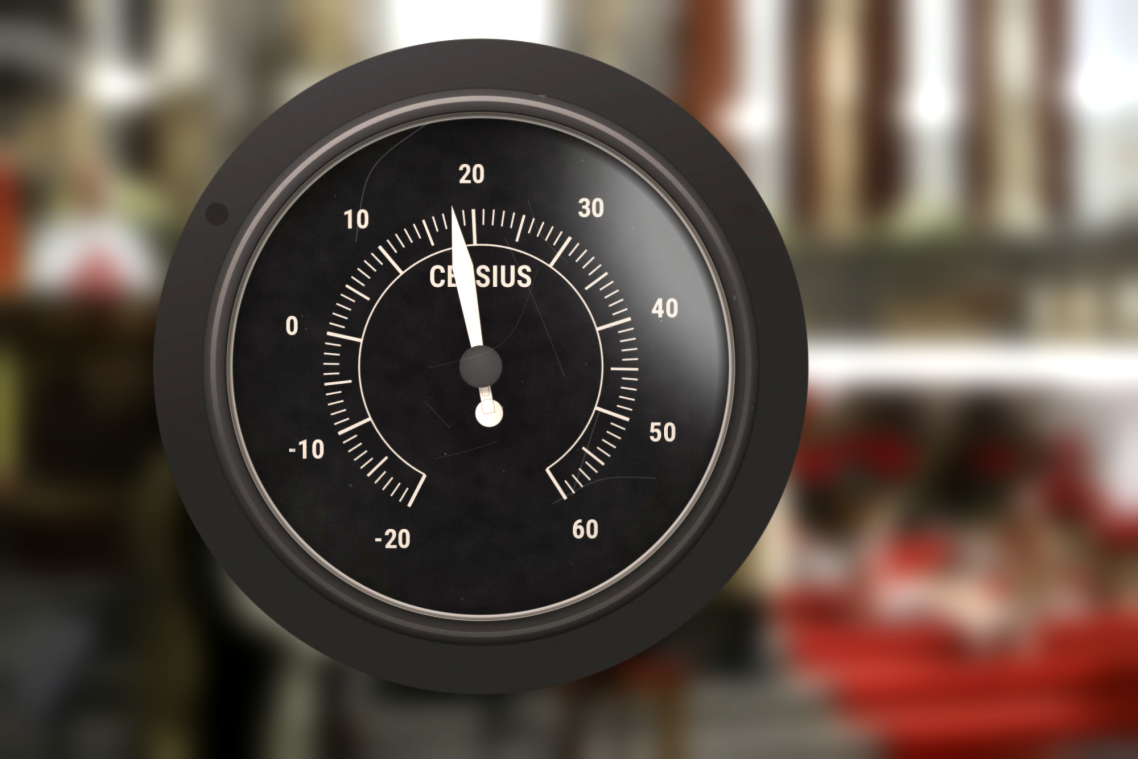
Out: 18,°C
